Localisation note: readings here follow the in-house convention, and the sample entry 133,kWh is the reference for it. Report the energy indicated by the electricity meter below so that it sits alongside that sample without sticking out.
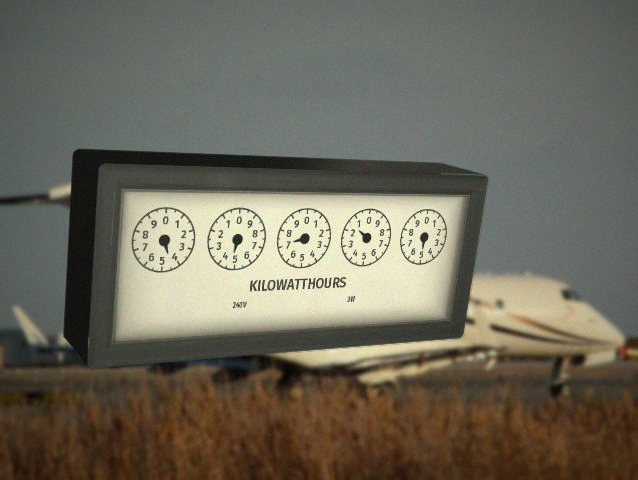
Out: 44715,kWh
